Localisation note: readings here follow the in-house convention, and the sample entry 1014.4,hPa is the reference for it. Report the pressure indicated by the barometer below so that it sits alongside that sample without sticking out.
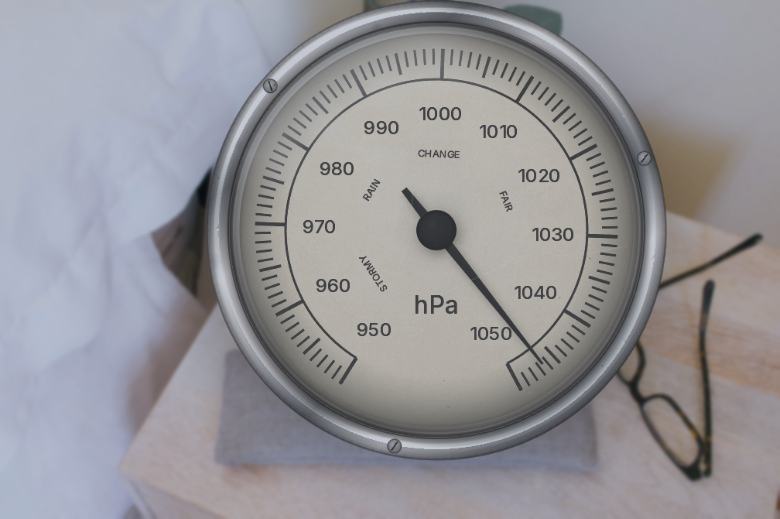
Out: 1046.5,hPa
